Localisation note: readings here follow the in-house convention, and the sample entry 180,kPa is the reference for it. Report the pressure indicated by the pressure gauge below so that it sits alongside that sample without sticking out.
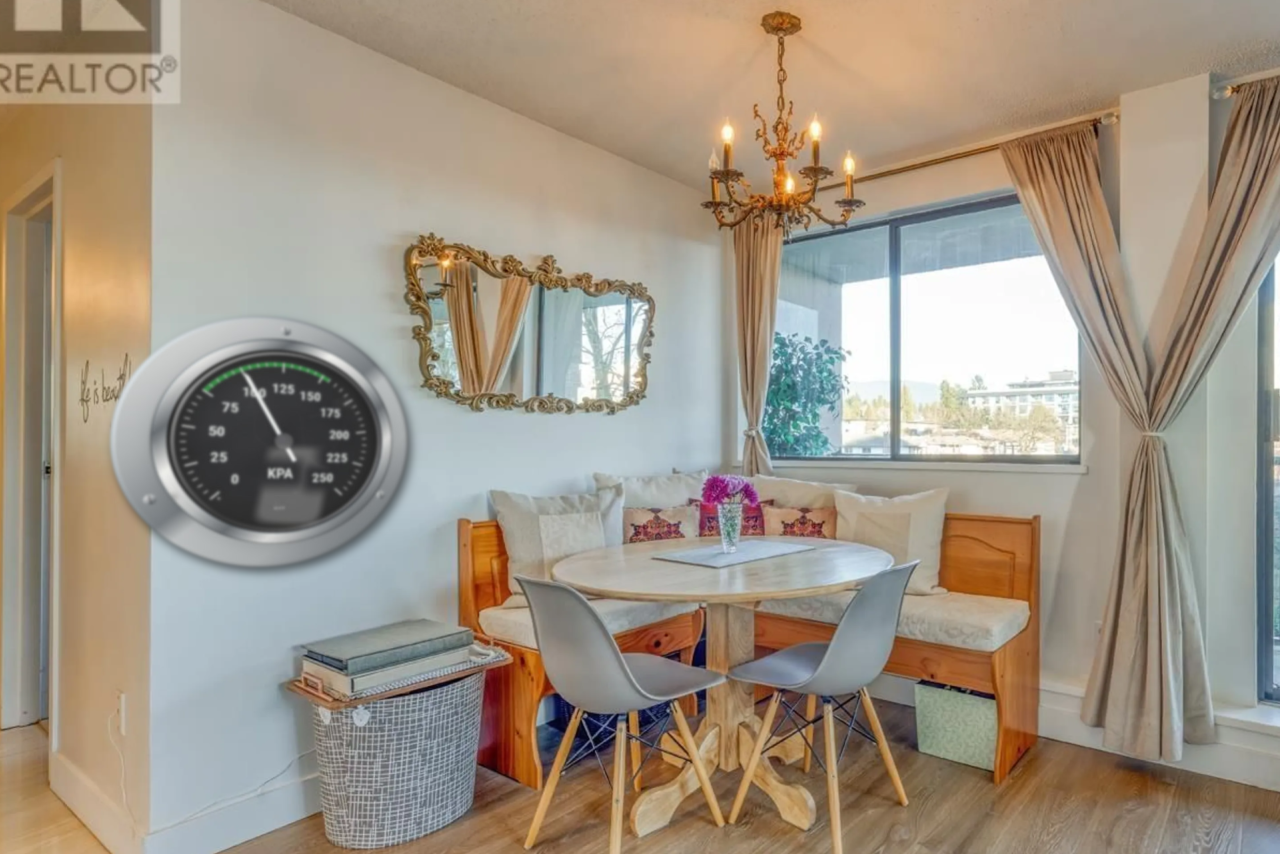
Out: 100,kPa
